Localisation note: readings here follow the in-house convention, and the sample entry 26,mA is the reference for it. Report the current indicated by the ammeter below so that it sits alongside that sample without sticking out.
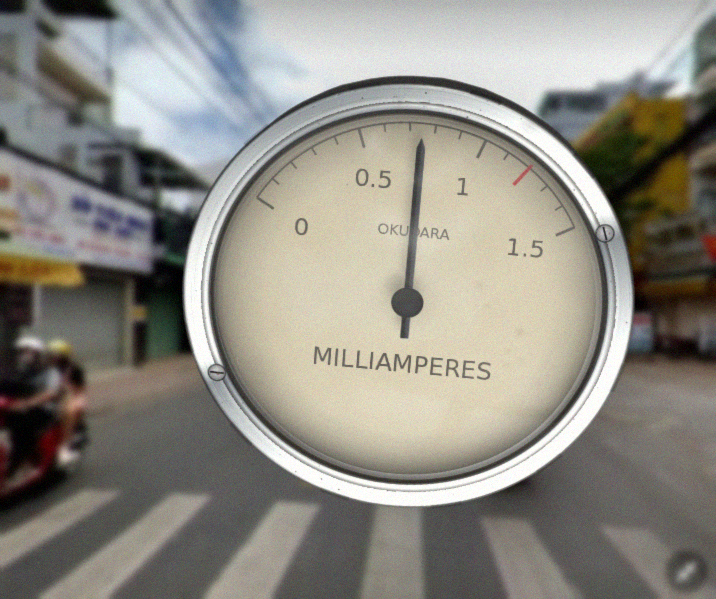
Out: 0.75,mA
